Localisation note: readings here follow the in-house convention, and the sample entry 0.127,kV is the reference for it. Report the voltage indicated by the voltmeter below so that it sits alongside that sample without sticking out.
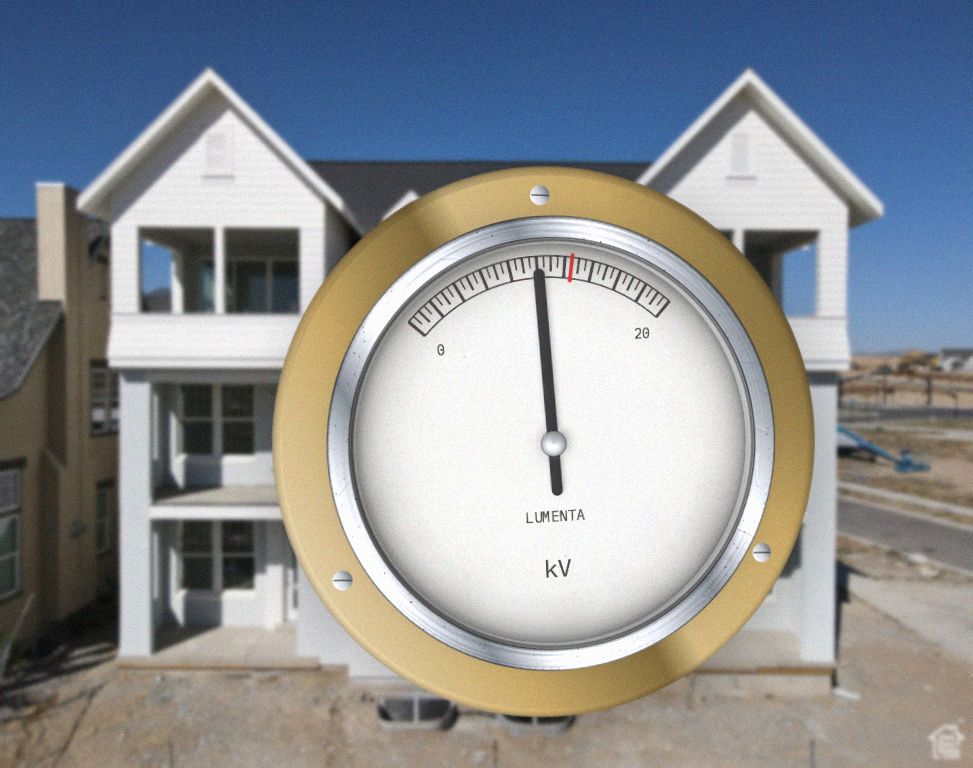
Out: 10,kV
